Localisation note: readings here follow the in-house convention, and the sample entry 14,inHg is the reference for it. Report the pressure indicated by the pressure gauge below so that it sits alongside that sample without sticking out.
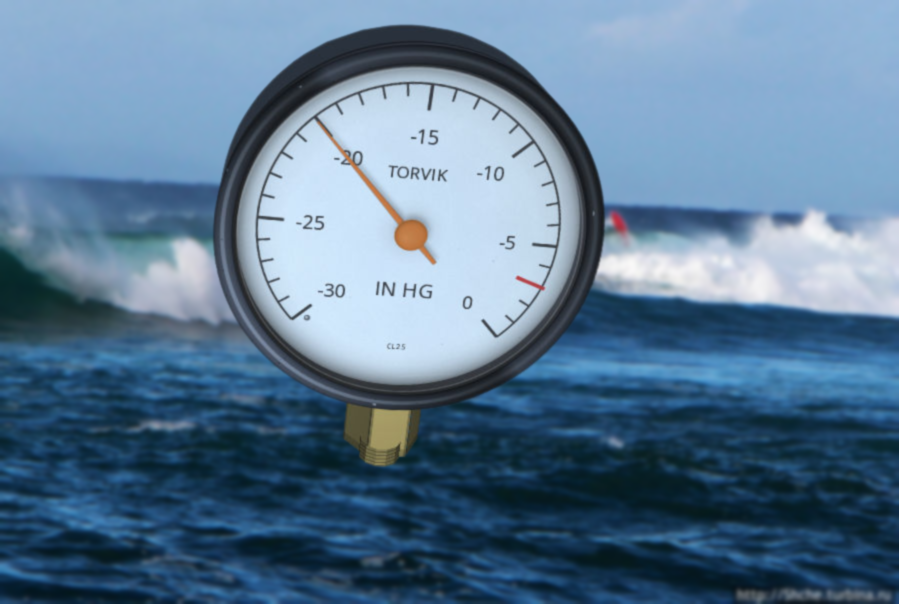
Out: -20,inHg
